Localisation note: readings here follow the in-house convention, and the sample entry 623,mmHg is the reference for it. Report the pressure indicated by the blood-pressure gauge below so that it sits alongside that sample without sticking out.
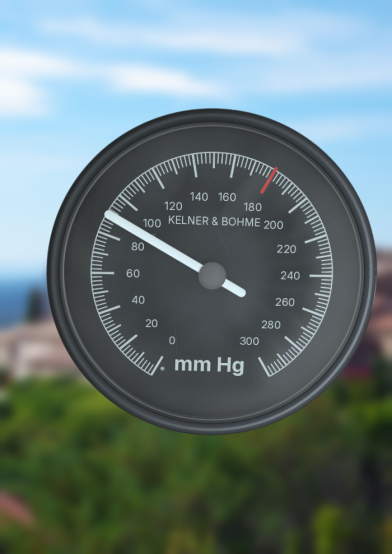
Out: 90,mmHg
